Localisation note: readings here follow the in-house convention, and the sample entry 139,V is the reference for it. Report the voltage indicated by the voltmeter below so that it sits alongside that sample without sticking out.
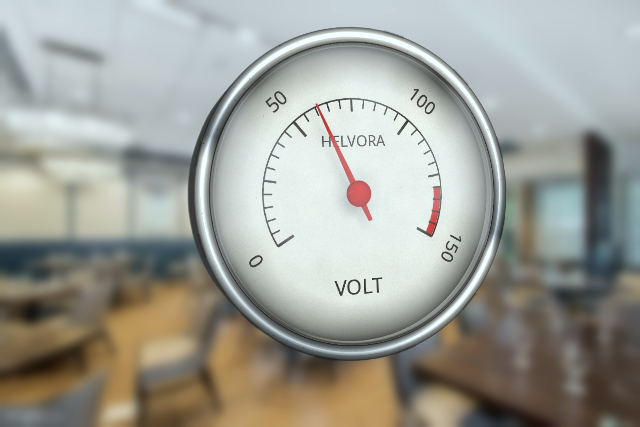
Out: 60,V
